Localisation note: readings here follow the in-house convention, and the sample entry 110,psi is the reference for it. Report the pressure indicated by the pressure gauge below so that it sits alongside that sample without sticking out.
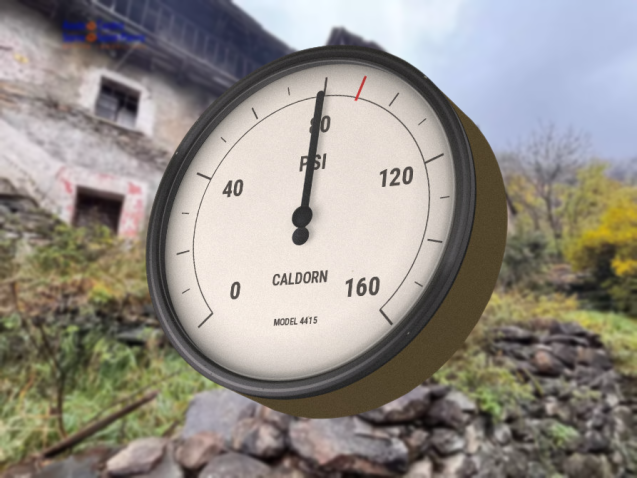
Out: 80,psi
